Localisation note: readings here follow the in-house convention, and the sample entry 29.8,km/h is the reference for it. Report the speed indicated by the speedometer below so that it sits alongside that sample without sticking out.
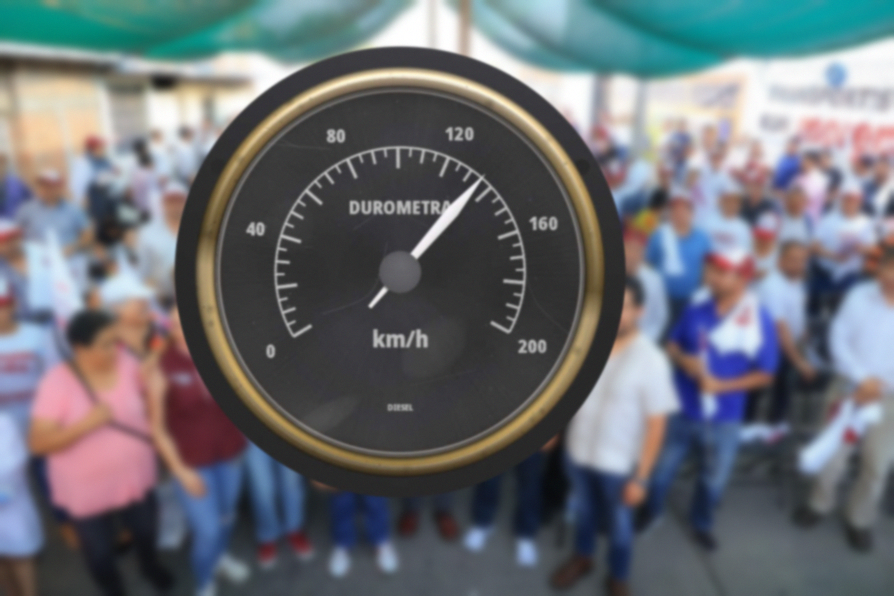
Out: 135,km/h
